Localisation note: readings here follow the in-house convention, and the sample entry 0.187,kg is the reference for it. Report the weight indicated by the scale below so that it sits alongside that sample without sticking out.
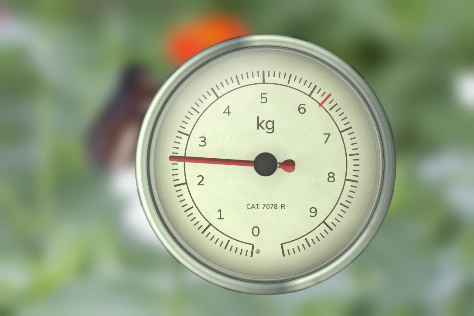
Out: 2.5,kg
